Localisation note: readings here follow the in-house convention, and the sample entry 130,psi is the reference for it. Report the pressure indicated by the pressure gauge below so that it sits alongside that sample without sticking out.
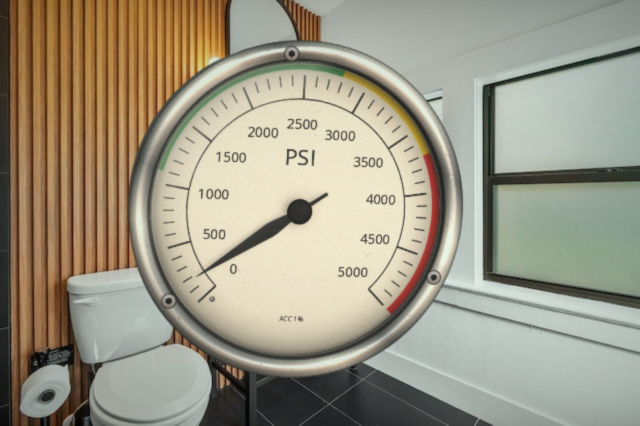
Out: 200,psi
